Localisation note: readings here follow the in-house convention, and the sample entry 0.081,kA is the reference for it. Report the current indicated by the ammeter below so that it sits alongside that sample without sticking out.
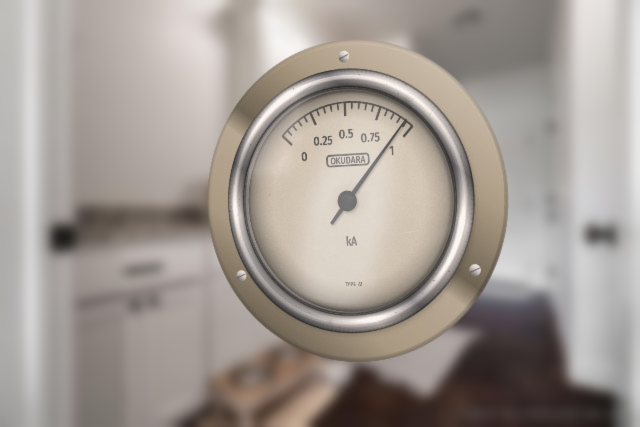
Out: 0.95,kA
